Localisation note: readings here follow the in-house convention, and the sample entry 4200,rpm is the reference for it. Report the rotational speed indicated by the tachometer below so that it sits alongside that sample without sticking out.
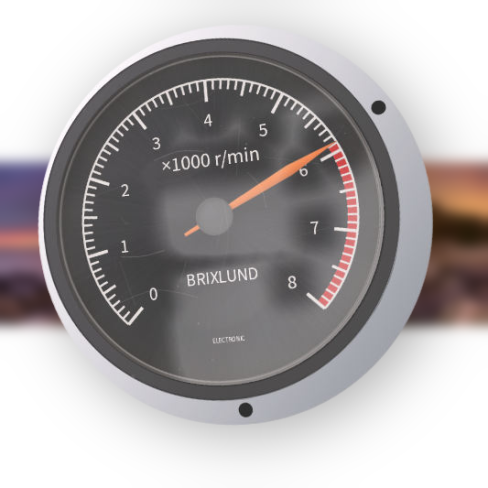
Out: 5900,rpm
